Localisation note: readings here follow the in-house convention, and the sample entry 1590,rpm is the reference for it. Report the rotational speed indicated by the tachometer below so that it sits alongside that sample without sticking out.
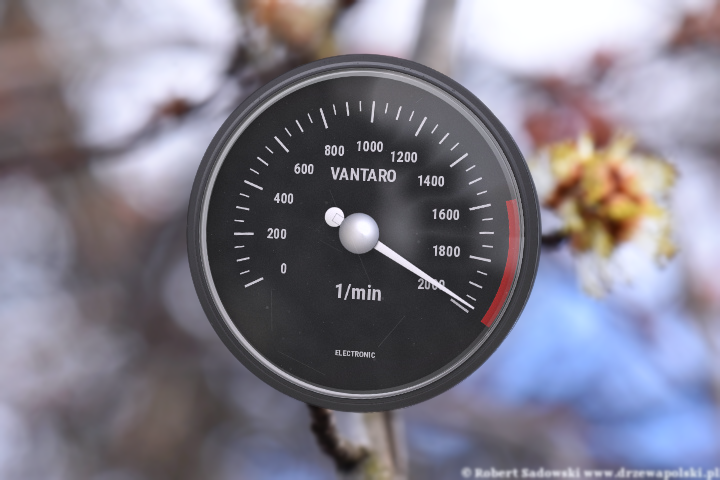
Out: 1975,rpm
